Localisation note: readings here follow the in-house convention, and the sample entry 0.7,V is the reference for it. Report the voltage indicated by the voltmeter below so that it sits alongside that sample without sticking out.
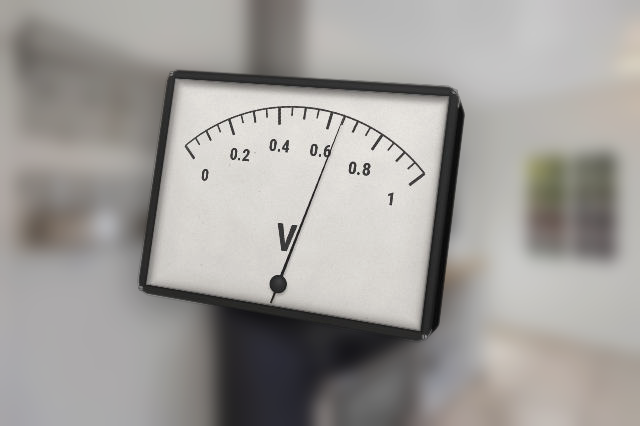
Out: 0.65,V
